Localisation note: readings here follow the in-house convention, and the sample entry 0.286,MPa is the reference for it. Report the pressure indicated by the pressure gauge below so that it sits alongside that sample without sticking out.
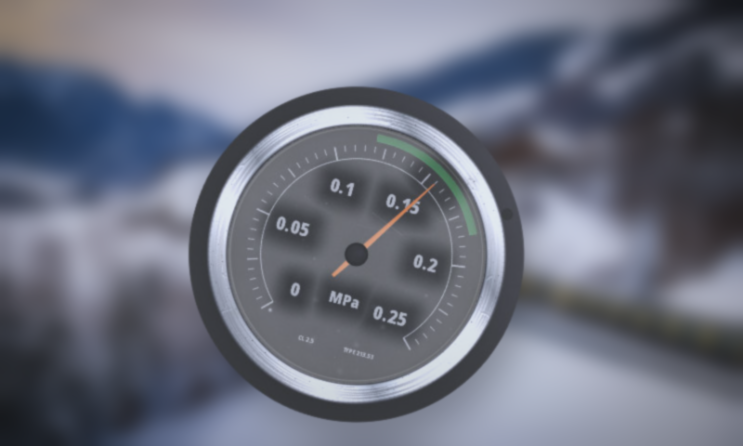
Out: 0.155,MPa
